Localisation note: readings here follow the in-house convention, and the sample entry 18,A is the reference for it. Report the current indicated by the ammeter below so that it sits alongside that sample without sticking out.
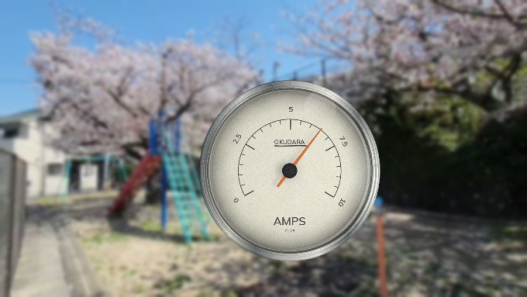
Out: 6.5,A
